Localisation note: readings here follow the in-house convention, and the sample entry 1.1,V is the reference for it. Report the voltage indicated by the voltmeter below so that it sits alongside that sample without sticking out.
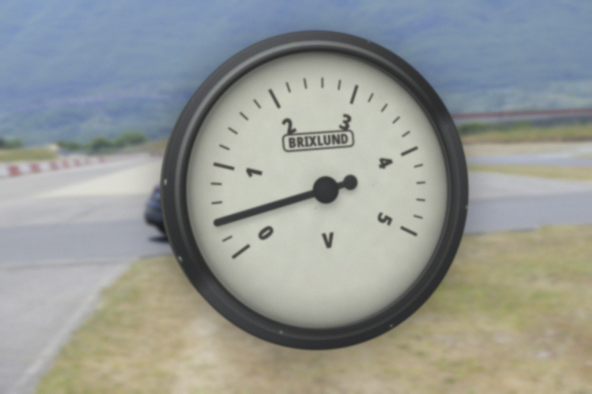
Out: 0.4,V
